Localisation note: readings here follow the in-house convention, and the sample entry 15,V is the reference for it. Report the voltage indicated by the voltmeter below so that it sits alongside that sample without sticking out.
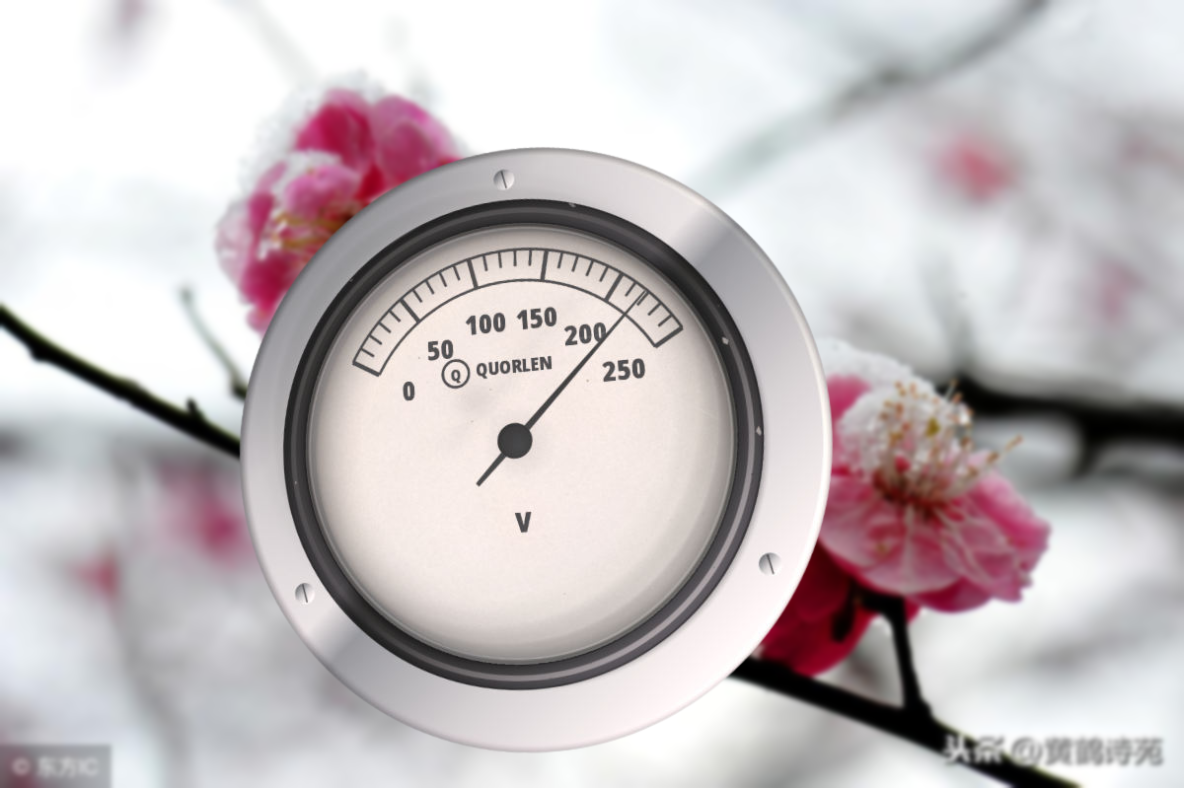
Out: 220,V
